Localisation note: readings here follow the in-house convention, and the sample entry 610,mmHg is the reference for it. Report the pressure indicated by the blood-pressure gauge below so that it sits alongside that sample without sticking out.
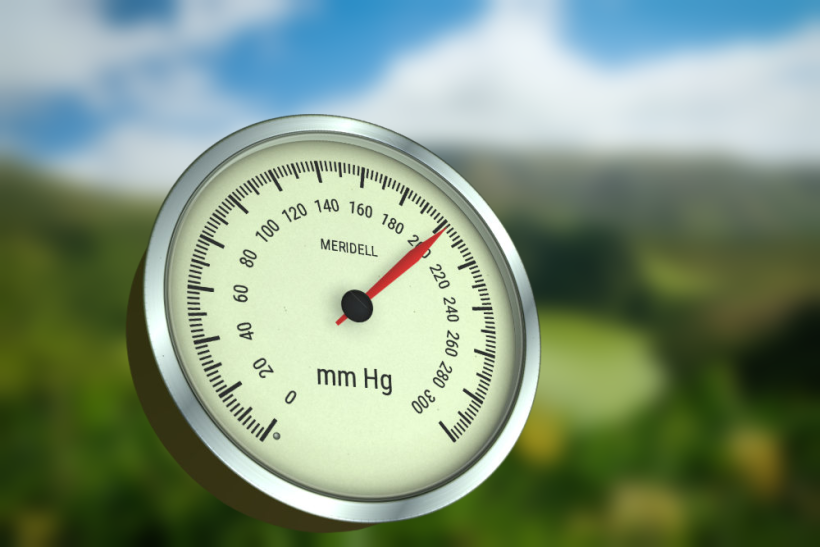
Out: 202,mmHg
